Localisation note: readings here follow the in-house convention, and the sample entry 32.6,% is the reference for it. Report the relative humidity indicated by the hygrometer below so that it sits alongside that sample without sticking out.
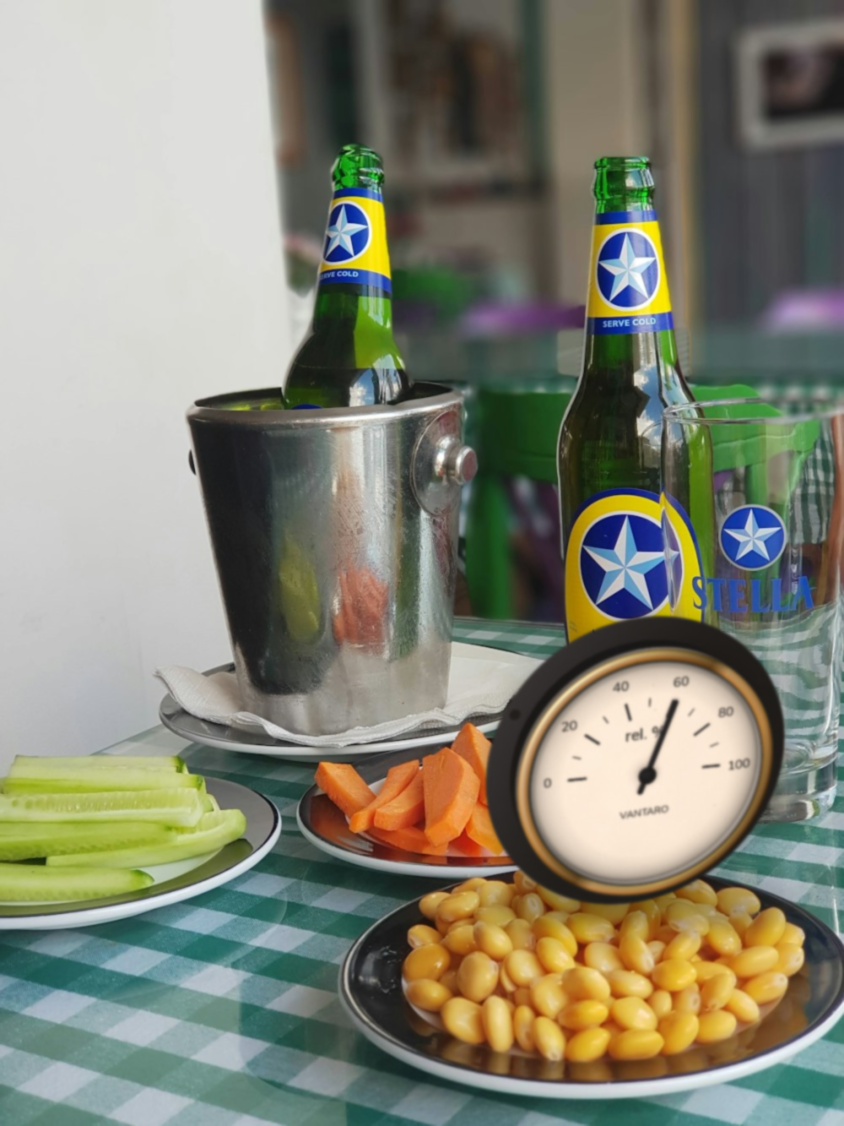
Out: 60,%
